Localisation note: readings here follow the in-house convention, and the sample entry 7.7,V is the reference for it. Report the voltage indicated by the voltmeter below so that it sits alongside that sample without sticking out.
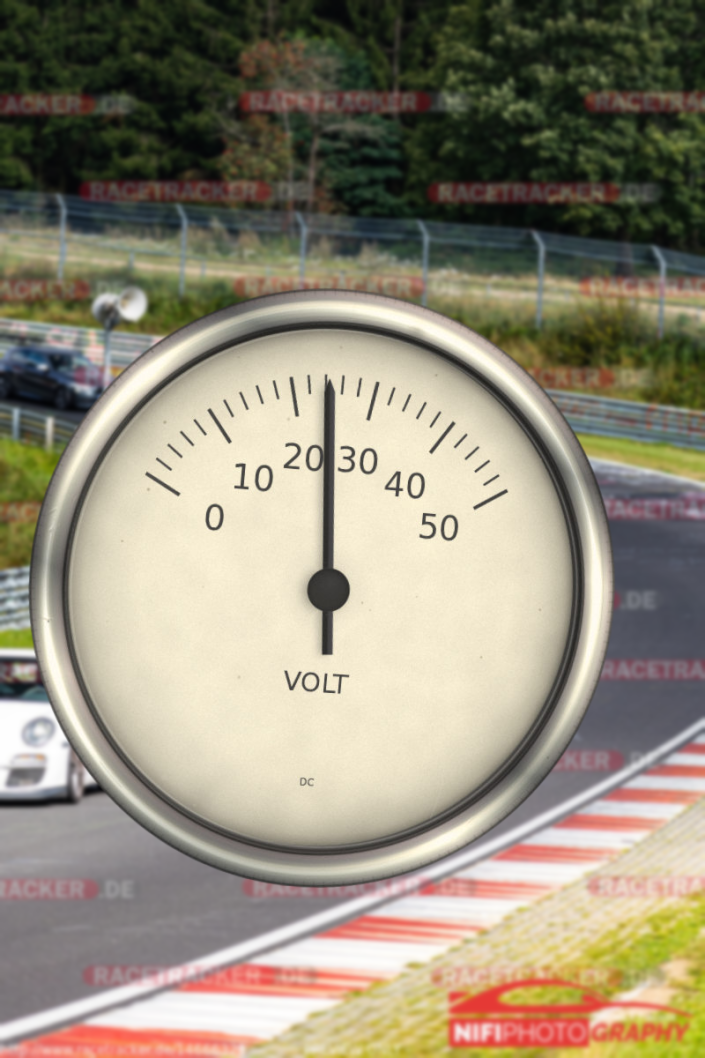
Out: 24,V
